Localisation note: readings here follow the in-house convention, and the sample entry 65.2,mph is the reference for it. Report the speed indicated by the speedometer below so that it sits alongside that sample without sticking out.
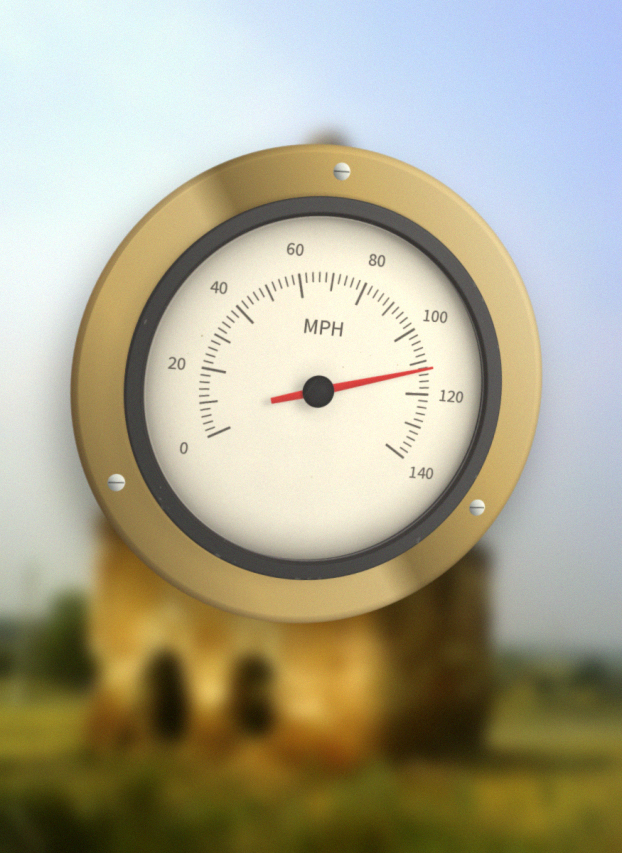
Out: 112,mph
